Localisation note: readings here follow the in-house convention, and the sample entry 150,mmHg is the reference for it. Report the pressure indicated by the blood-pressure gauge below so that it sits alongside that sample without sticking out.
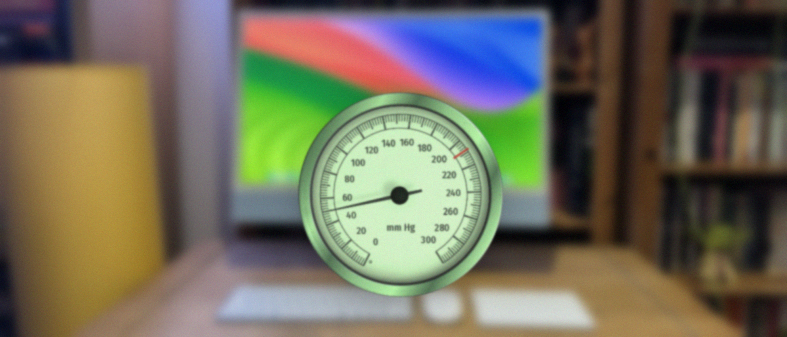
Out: 50,mmHg
